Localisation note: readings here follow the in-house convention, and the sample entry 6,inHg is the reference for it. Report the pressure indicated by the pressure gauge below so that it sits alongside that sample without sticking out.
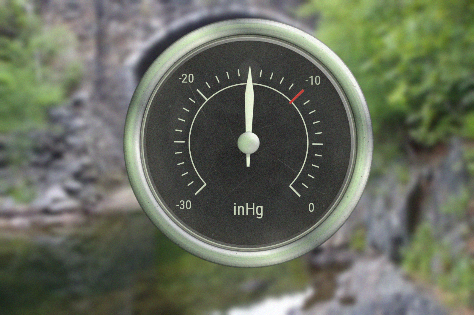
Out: -15,inHg
